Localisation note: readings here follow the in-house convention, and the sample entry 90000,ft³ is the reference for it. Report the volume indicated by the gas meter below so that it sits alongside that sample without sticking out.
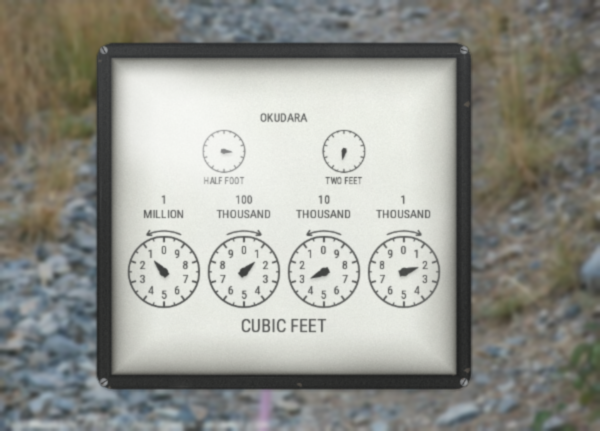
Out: 113200,ft³
